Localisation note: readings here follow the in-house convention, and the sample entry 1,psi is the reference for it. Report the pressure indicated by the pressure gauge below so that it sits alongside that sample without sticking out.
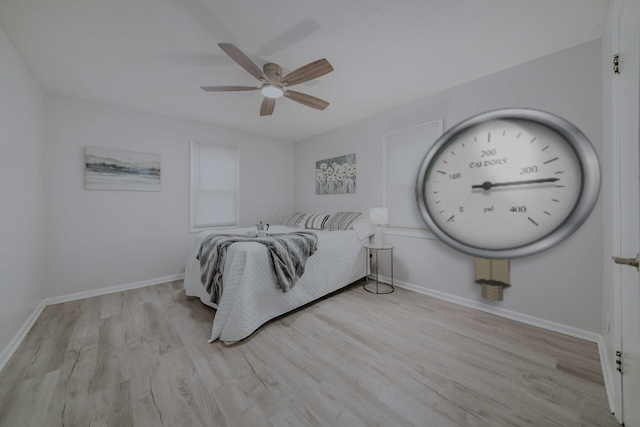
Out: 330,psi
